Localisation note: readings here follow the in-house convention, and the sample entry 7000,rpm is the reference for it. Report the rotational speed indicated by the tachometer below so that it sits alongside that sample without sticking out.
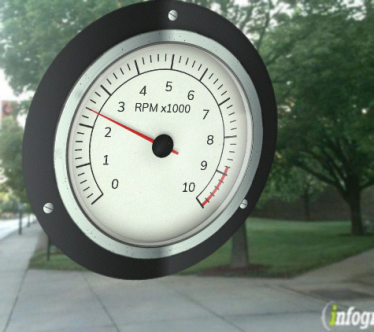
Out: 2400,rpm
